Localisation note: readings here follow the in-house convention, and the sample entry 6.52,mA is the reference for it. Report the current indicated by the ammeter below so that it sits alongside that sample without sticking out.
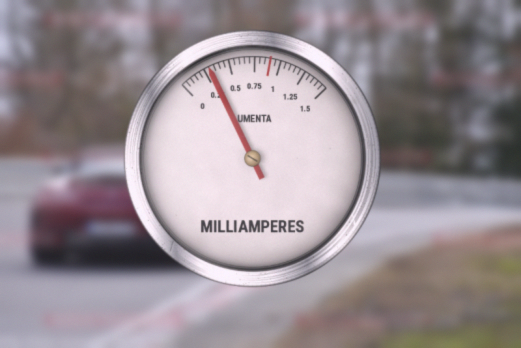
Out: 0.3,mA
